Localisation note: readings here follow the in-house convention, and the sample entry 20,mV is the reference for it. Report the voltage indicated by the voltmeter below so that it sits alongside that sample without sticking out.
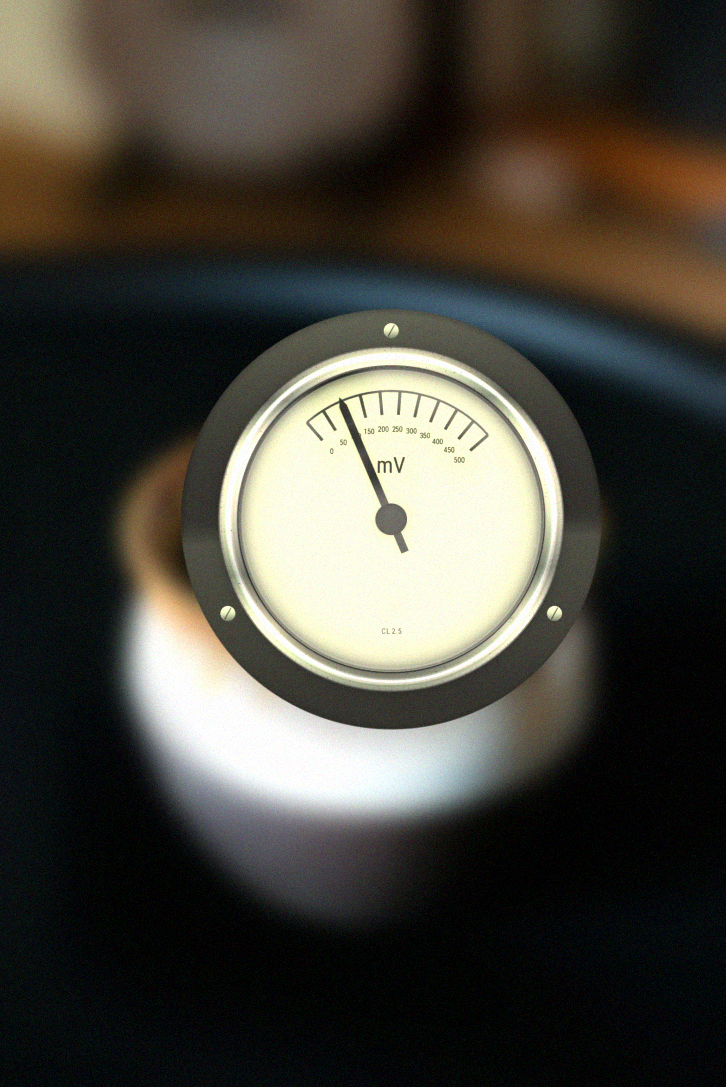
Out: 100,mV
